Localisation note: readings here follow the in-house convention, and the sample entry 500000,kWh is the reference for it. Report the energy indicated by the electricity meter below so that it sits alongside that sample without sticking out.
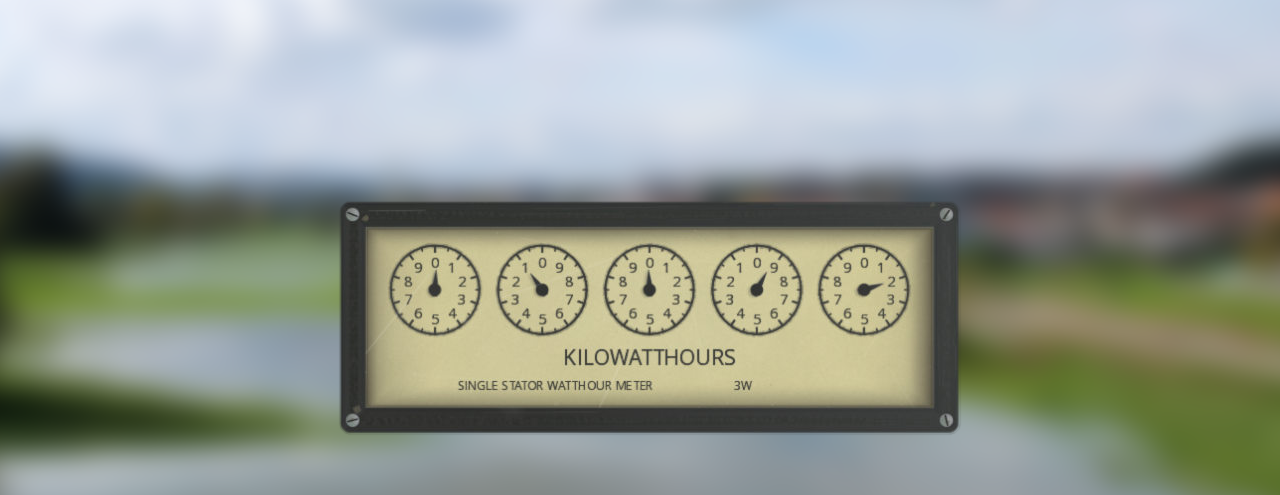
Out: 992,kWh
